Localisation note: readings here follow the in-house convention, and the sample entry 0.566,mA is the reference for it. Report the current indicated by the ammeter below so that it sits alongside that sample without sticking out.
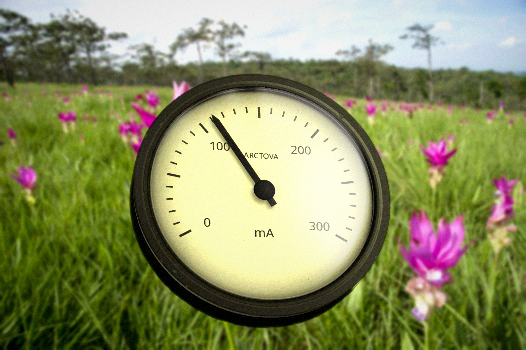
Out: 110,mA
